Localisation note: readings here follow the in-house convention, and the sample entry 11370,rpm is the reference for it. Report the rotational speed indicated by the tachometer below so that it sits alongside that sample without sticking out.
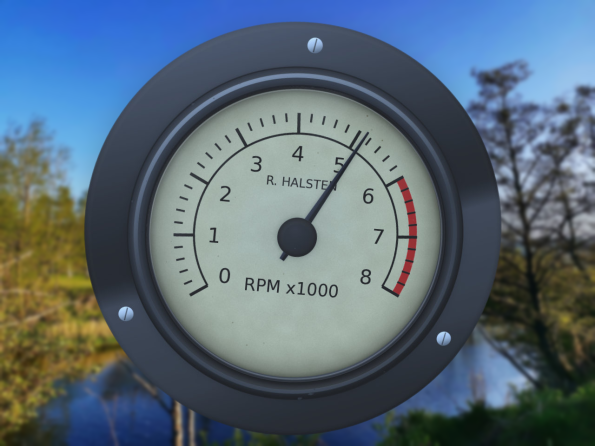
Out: 5100,rpm
